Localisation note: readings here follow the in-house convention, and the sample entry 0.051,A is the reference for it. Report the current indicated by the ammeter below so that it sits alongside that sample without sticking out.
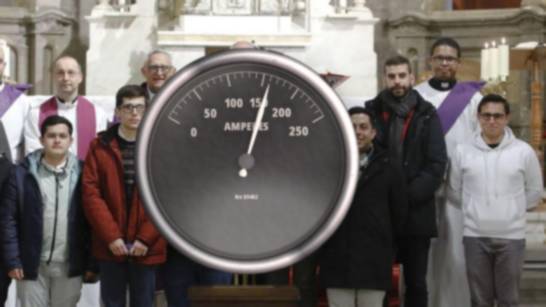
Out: 160,A
